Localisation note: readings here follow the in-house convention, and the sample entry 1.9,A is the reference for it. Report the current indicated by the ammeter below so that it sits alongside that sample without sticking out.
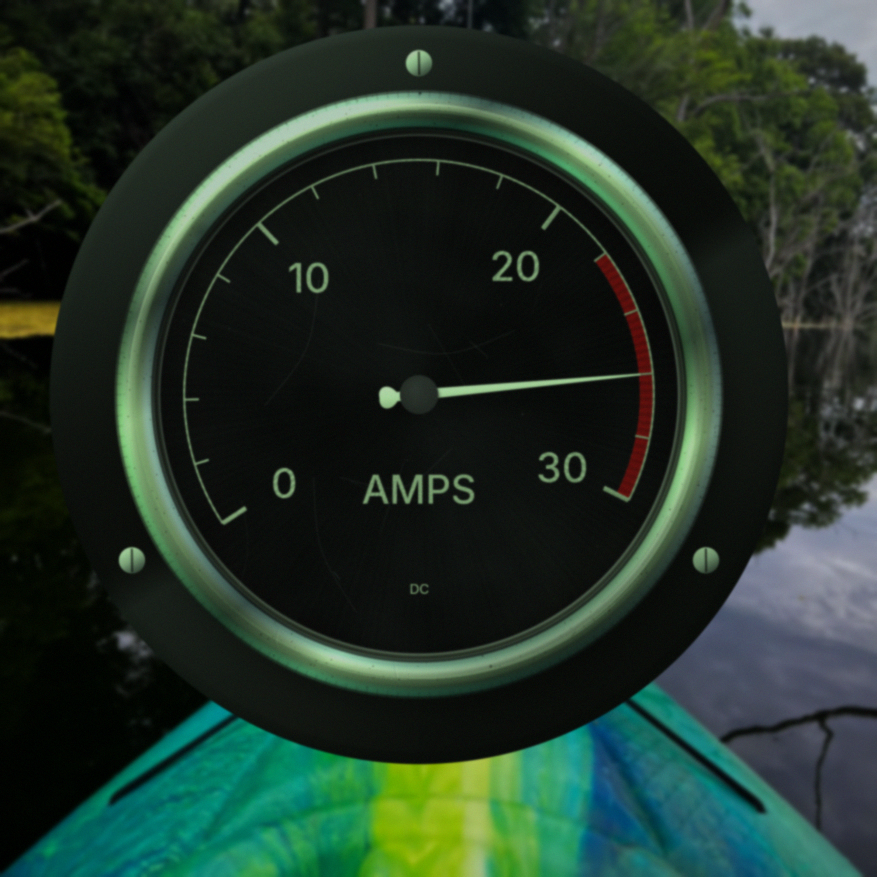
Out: 26,A
